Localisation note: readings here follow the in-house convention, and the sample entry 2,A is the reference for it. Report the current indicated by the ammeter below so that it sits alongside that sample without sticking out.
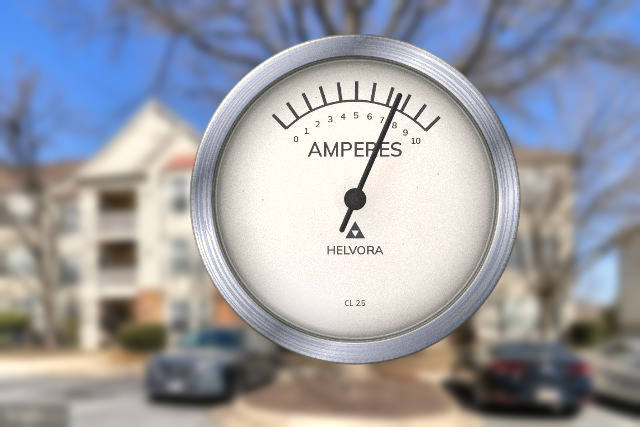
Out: 7.5,A
